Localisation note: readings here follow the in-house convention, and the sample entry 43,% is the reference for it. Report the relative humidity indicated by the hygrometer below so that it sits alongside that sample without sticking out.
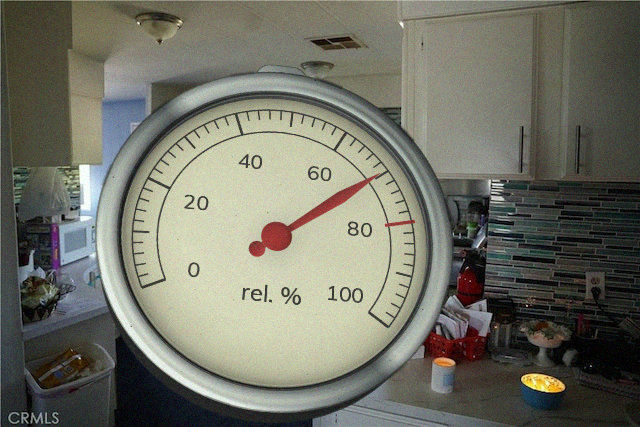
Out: 70,%
